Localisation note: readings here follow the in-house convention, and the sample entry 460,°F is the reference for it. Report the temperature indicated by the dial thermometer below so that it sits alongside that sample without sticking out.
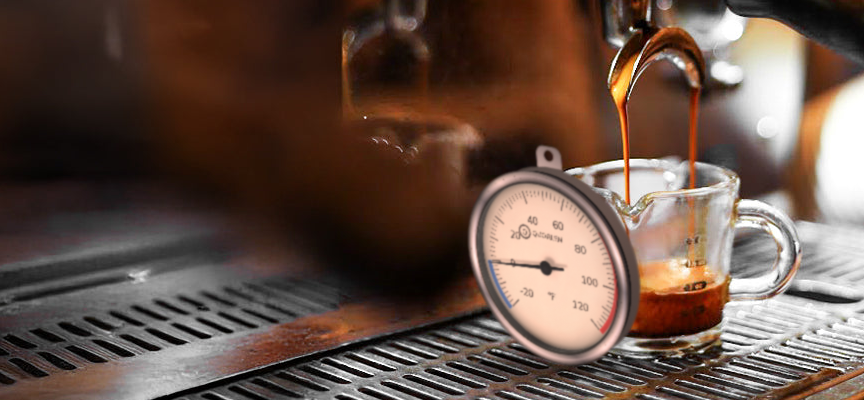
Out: 0,°F
